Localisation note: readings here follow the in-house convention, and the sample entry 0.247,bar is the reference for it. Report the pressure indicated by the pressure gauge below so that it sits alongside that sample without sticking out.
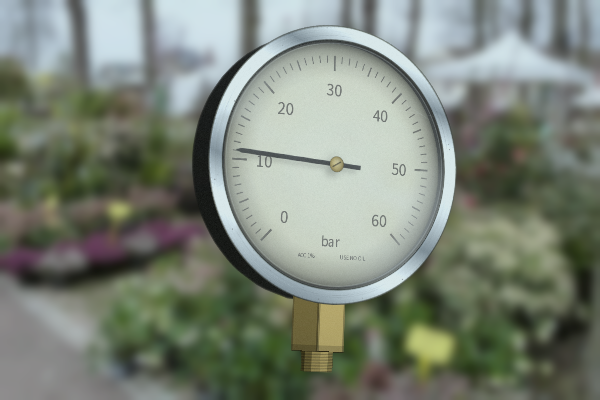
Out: 11,bar
